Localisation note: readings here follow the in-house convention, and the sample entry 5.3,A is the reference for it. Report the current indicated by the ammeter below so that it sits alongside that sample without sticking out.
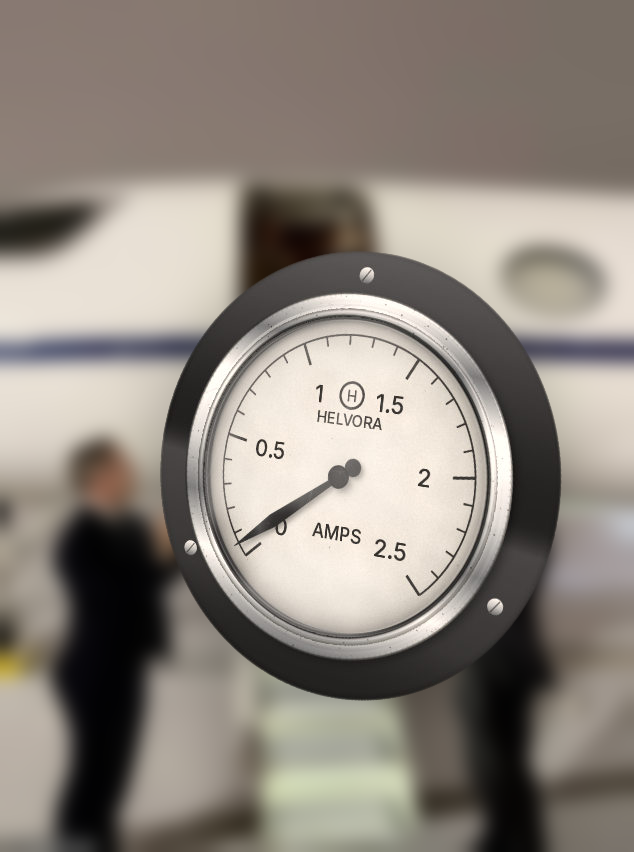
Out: 0.05,A
